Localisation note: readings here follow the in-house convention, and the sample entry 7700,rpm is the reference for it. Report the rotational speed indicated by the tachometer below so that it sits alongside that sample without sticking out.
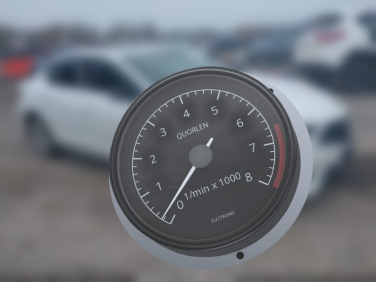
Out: 200,rpm
